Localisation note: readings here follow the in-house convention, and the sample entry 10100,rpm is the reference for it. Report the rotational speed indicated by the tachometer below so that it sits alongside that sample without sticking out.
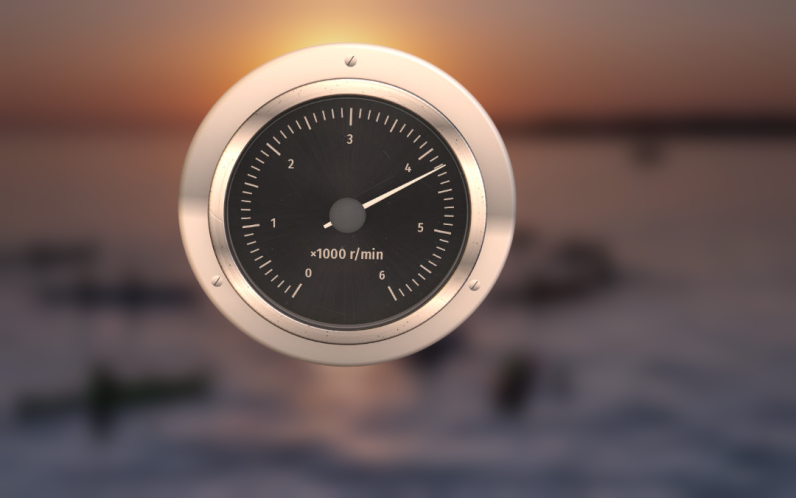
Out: 4200,rpm
